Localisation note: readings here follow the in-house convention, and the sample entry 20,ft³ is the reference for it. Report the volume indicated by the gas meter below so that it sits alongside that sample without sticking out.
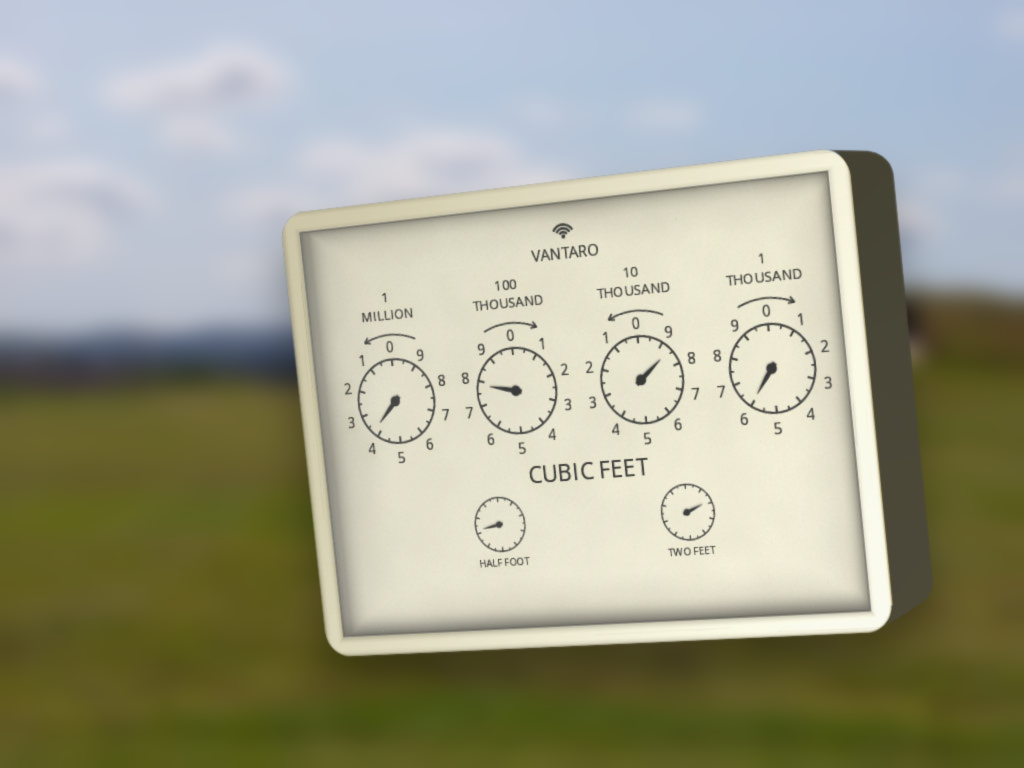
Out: 378600,ft³
